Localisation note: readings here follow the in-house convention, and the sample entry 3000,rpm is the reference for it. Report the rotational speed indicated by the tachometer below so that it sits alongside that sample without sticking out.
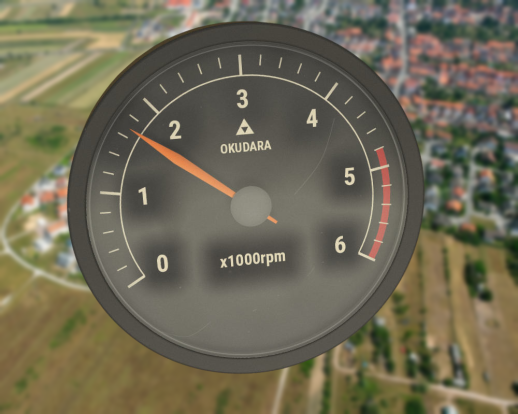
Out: 1700,rpm
